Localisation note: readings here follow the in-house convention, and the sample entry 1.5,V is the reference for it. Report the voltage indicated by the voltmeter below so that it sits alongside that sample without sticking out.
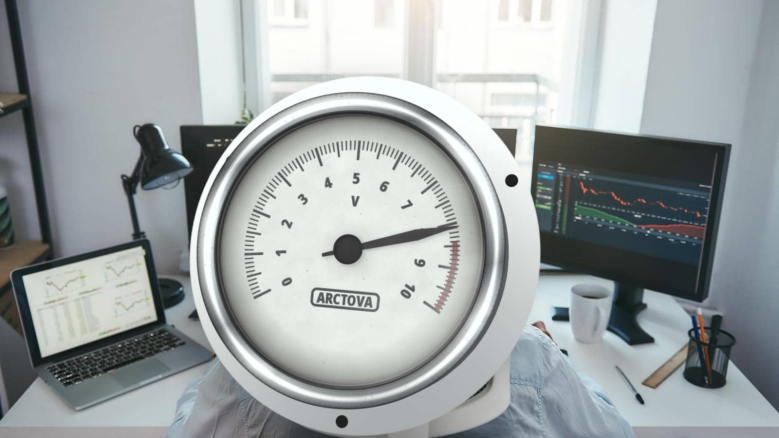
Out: 8.1,V
